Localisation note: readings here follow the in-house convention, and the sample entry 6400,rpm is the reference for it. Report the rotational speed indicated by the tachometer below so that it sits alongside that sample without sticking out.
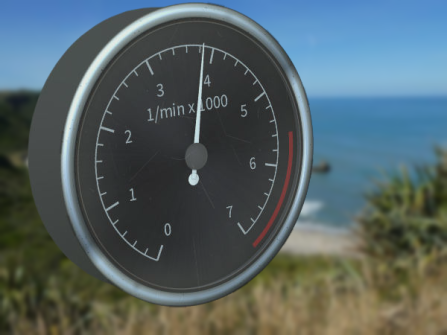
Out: 3800,rpm
